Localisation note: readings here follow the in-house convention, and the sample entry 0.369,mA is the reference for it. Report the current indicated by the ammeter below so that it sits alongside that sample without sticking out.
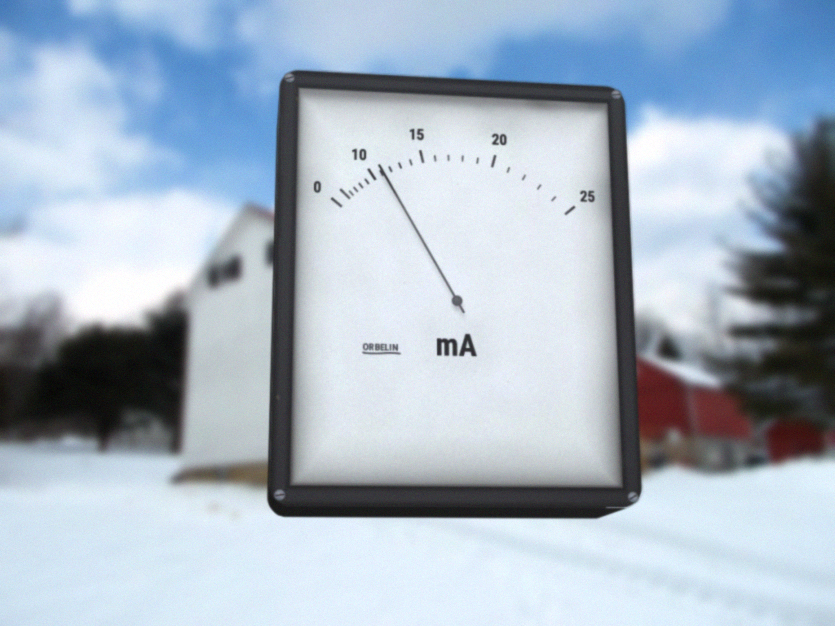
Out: 11,mA
